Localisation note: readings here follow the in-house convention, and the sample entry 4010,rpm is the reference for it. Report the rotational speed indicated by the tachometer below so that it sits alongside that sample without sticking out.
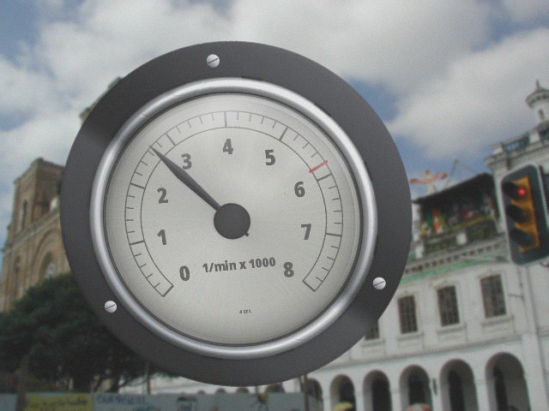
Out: 2700,rpm
